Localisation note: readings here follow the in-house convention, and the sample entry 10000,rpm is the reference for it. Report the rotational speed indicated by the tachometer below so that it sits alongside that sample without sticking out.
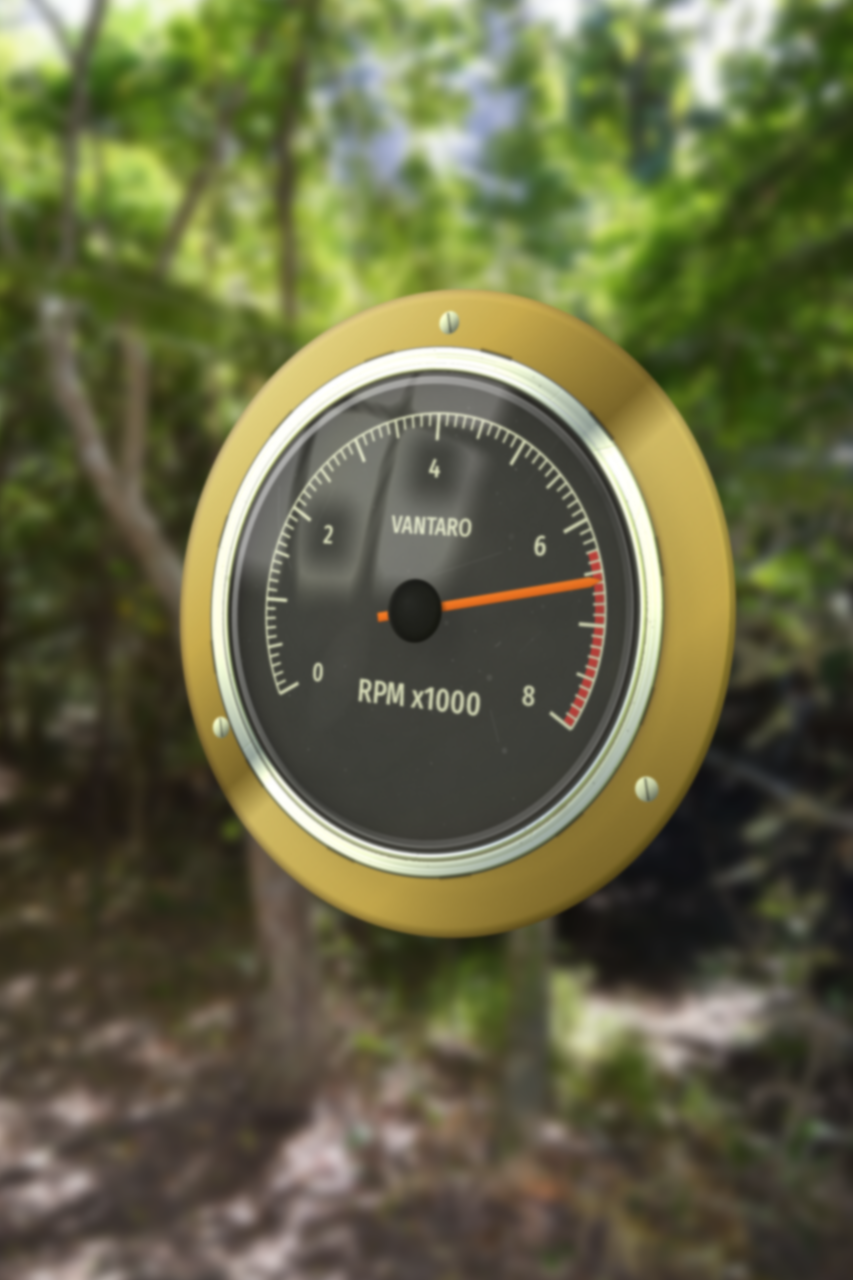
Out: 6600,rpm
